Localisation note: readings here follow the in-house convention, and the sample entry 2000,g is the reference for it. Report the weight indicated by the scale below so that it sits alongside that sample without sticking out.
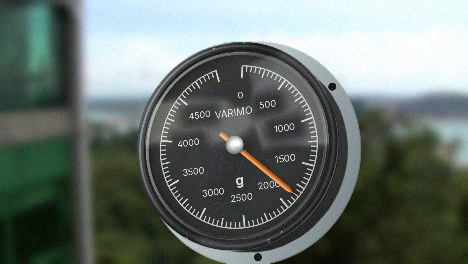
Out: 1850,g
